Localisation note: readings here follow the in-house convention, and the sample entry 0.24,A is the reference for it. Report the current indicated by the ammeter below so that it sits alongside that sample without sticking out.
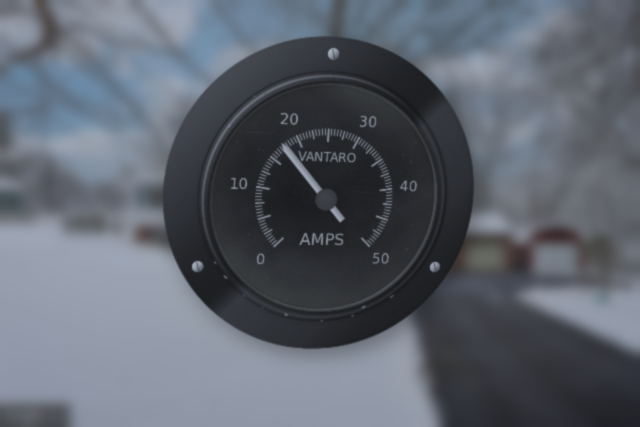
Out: 17.5,A
